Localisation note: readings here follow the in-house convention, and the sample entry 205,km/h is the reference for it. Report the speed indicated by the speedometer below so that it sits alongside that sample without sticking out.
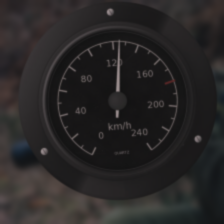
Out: 125,km/h
